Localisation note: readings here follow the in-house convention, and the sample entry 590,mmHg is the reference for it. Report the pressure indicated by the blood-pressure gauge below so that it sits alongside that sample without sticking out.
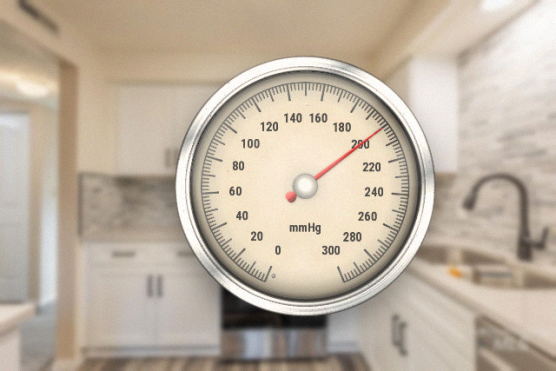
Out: 200,mmHg
